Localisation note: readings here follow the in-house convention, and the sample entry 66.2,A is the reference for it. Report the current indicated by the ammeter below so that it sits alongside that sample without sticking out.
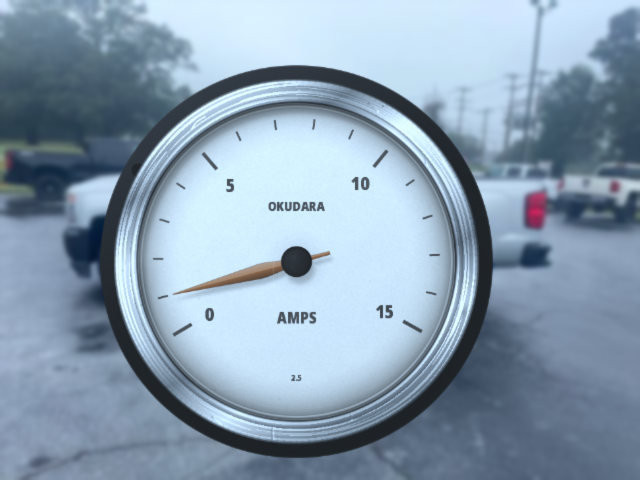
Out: 1,A
